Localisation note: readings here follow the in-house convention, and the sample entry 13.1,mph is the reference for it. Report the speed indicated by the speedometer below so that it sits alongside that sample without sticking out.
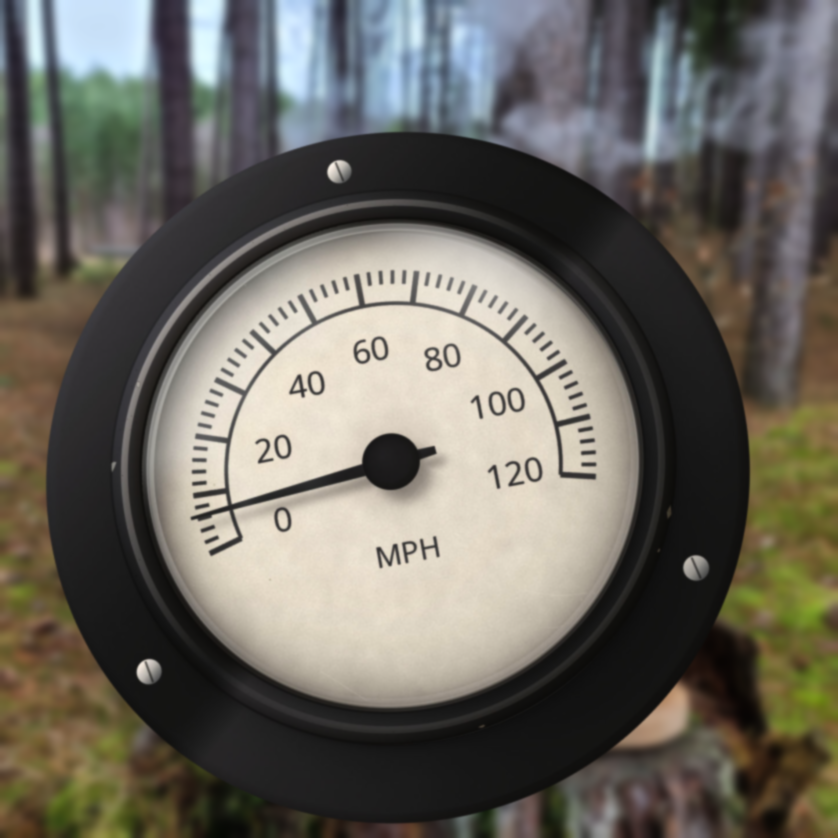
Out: 6,mph
